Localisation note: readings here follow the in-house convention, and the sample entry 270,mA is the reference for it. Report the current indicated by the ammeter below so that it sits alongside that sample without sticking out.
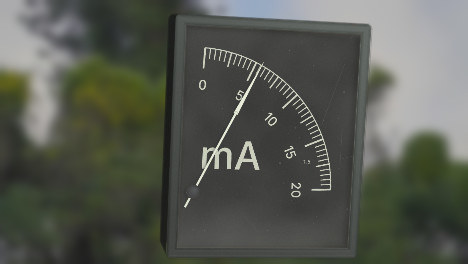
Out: 5.5,mA
